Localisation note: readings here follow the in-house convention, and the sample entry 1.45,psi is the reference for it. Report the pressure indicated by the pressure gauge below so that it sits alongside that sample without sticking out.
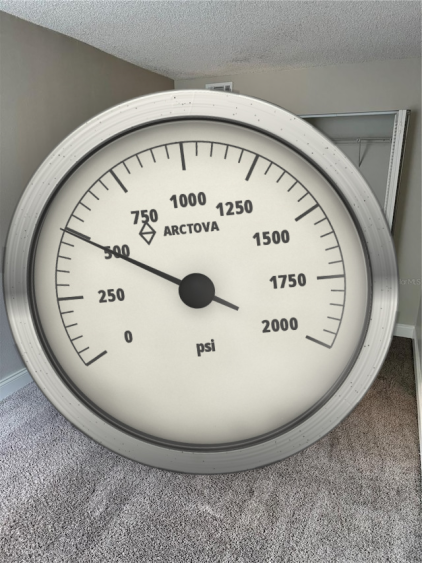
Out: 500,psi
